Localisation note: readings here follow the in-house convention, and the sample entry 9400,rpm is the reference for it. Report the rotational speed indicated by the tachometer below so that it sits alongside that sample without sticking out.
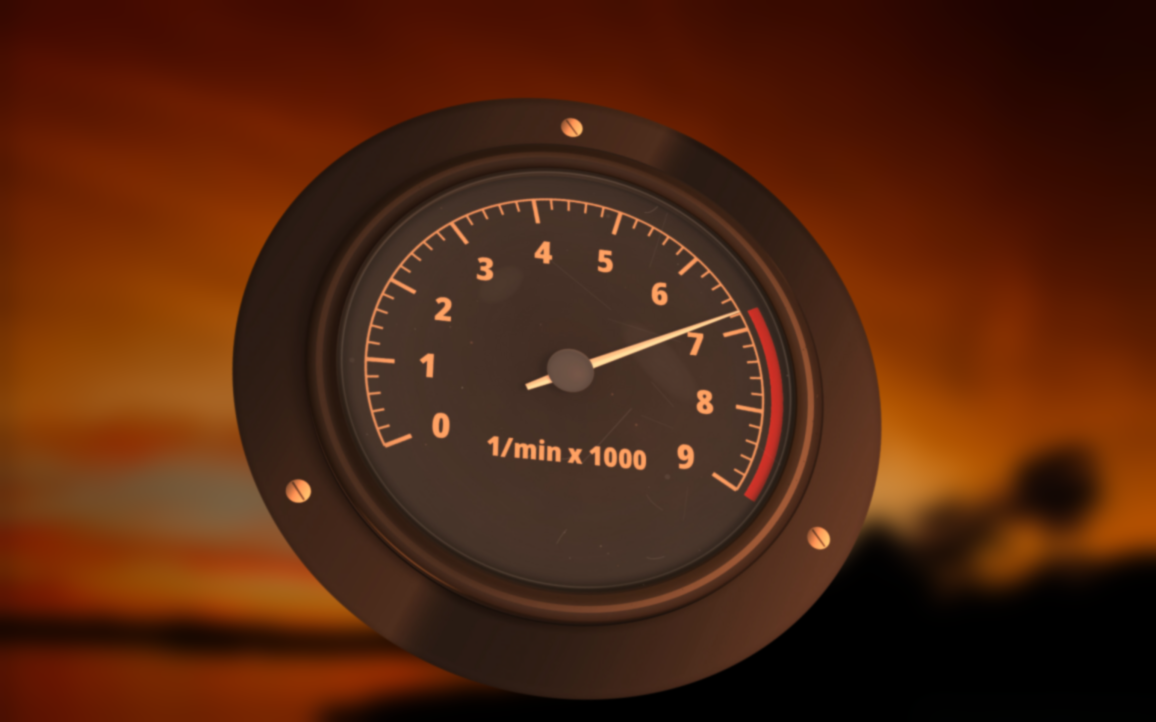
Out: 6800,rpm
